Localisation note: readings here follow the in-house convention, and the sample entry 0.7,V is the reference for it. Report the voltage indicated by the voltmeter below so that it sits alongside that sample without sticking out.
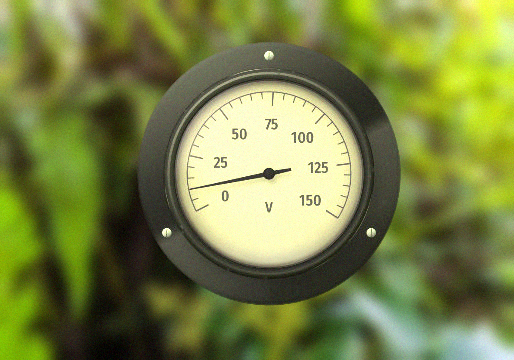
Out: 10,V
